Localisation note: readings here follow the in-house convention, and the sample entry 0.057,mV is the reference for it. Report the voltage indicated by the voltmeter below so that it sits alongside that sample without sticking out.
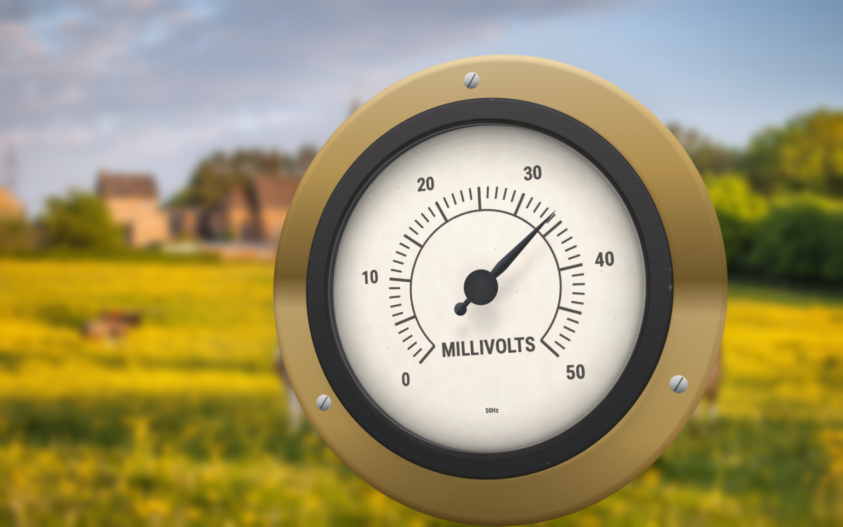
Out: 34,mV
